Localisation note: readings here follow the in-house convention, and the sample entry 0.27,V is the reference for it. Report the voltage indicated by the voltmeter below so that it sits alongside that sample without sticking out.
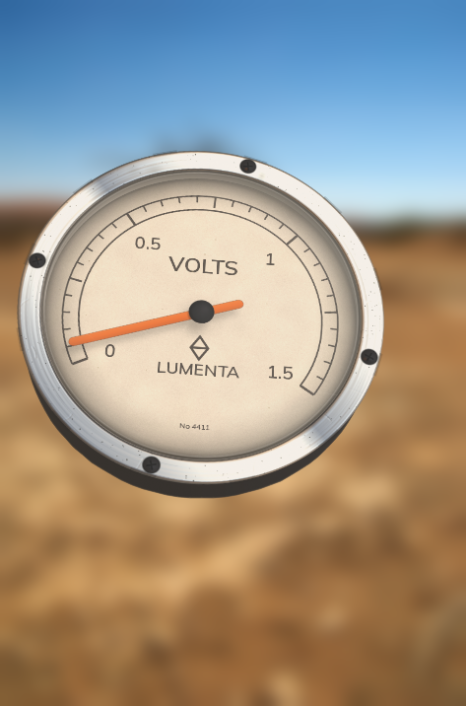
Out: 0.05,V
